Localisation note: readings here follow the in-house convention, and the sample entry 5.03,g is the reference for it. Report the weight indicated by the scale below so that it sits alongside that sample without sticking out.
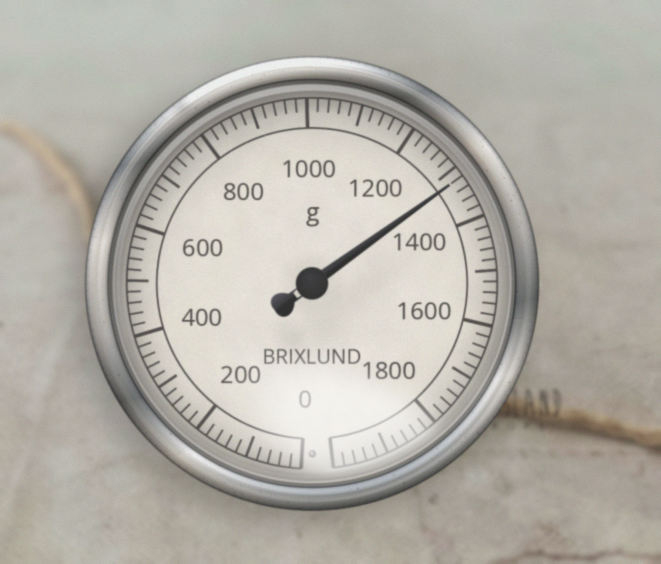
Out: 1320,g
